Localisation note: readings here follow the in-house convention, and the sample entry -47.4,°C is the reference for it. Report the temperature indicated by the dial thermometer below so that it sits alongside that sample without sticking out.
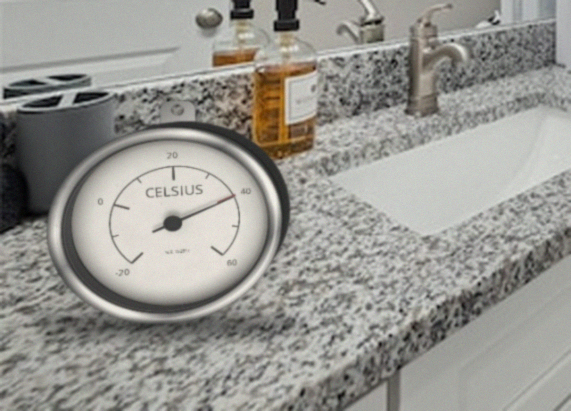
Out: 40,°C
